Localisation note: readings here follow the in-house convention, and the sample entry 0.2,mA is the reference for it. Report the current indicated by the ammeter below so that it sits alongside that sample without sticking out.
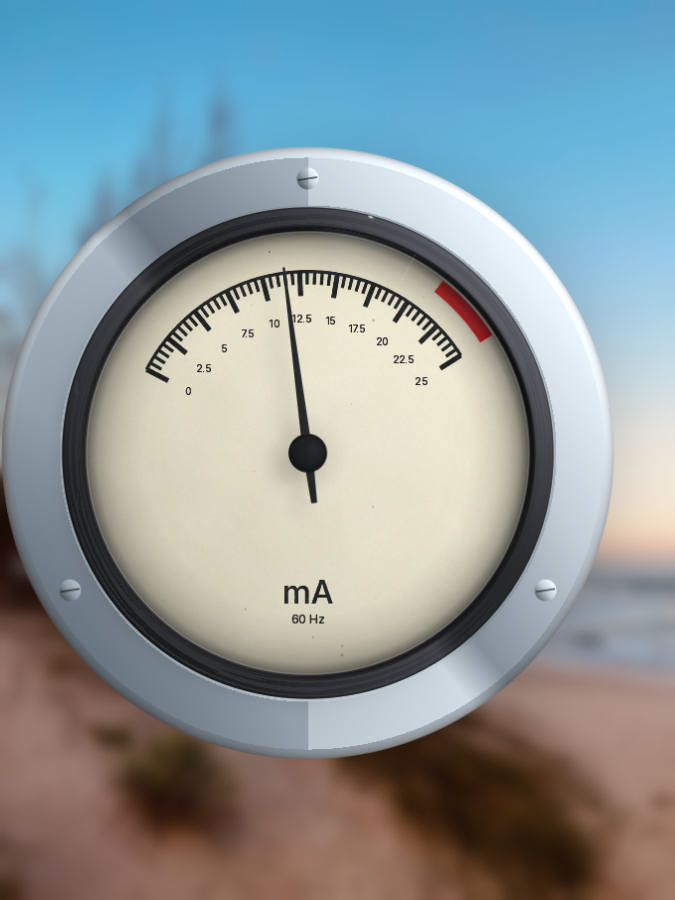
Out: 11.5,mA
